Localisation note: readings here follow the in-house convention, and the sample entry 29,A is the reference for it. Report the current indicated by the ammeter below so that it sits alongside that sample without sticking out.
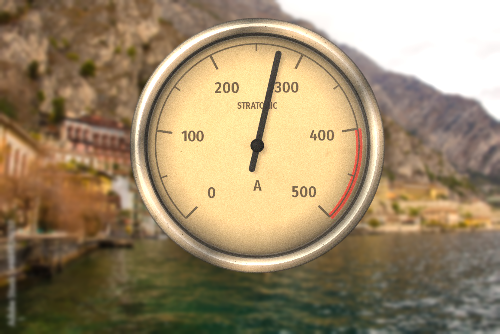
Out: 275,A
